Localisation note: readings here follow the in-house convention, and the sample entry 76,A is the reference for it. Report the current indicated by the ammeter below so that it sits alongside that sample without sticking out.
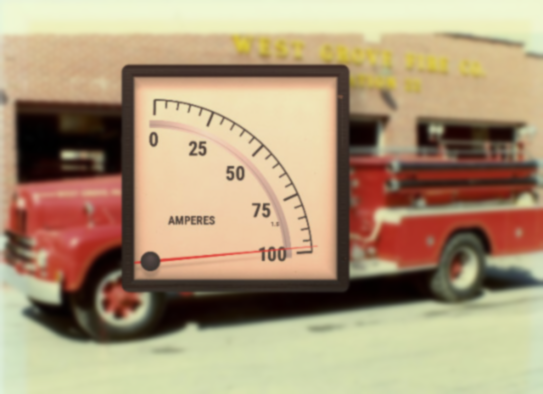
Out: 97.5,A
